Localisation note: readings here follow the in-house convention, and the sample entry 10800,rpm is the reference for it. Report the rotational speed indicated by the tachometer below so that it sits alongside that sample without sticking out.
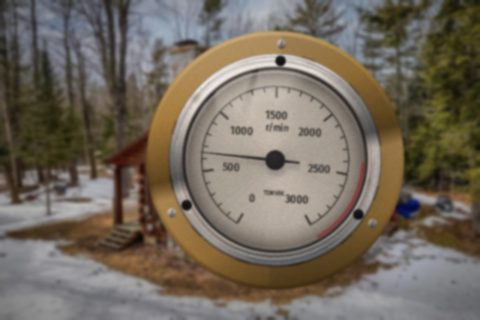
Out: 650,rpm
